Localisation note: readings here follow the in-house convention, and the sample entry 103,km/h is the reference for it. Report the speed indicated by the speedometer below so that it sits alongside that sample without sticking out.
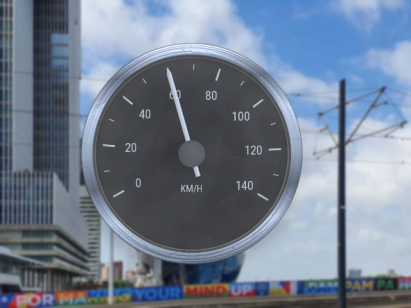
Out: 60,km/h
